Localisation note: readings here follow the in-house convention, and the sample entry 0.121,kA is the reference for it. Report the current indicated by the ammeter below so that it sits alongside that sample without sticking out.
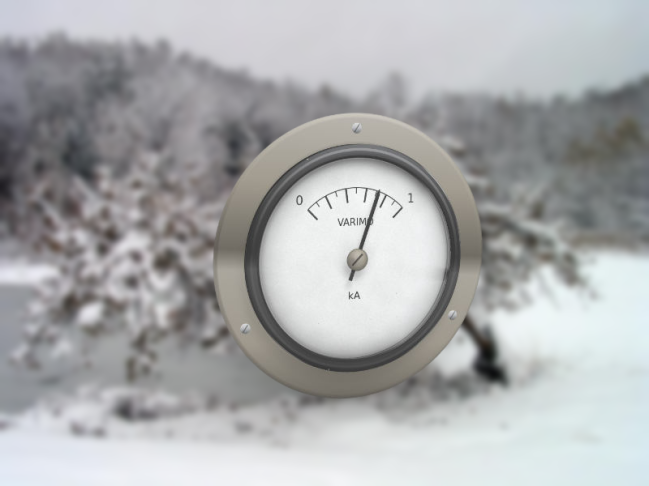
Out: 0.7,kA
